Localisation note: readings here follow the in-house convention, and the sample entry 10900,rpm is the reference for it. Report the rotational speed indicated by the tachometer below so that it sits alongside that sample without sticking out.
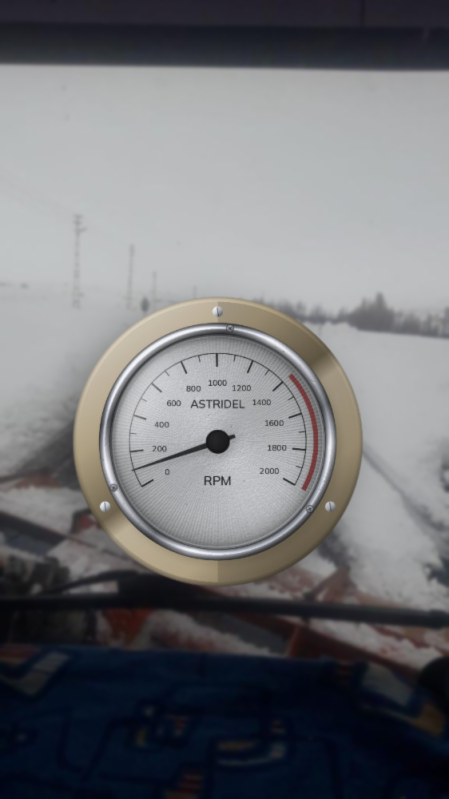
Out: 100,rpm
